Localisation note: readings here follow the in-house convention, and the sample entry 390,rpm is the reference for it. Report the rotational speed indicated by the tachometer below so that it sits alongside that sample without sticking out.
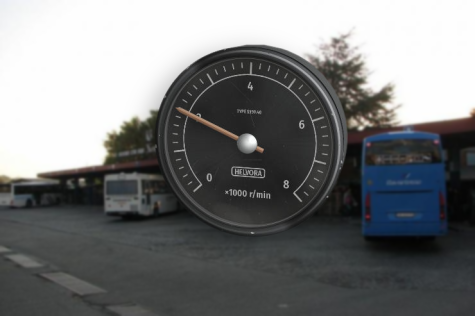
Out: 2000,rpm
